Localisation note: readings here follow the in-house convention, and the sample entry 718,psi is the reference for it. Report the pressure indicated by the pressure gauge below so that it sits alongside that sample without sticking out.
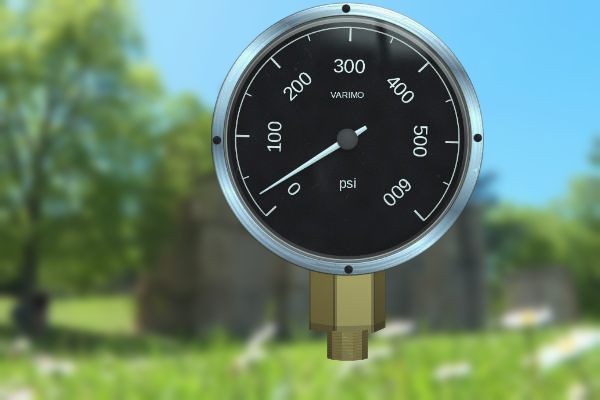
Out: 25,psi
